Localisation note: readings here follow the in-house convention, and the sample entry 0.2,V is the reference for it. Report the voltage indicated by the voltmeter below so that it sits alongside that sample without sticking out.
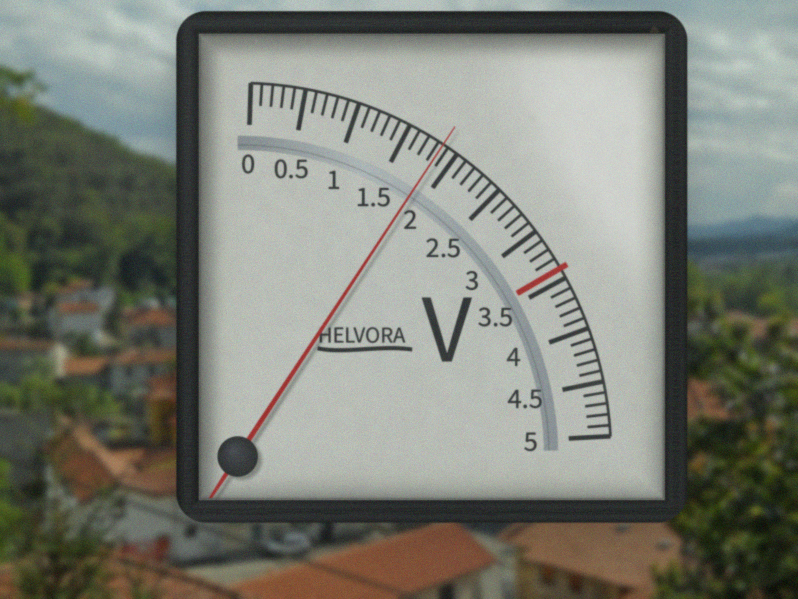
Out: 1.85,V
